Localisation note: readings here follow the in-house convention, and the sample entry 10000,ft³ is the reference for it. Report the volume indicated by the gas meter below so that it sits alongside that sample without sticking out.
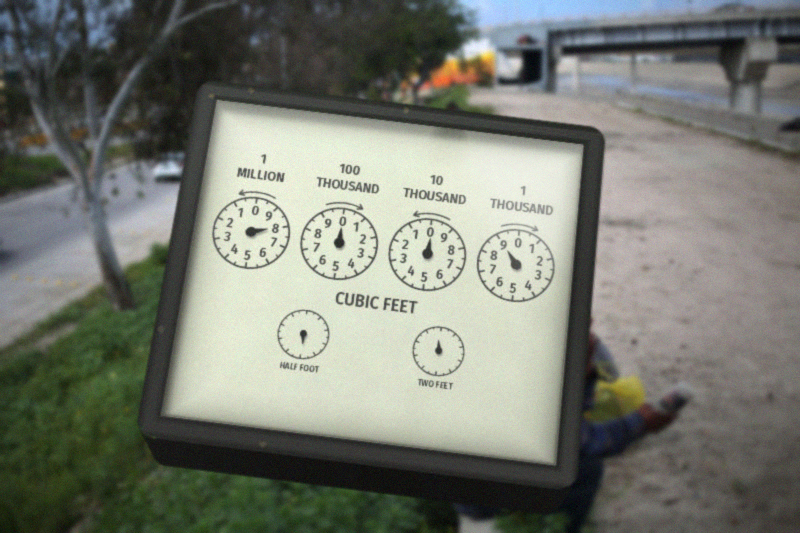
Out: 799900,ft³
